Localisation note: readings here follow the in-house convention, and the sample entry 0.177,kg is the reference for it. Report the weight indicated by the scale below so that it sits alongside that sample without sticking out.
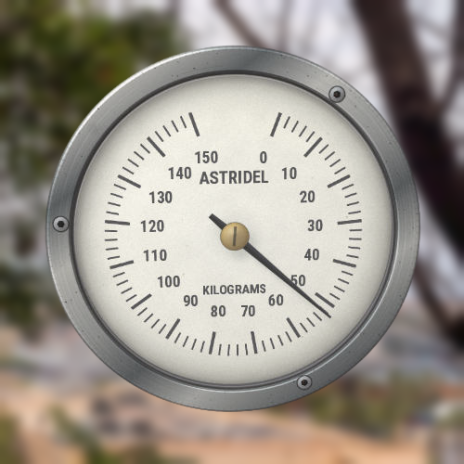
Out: 52,kg
